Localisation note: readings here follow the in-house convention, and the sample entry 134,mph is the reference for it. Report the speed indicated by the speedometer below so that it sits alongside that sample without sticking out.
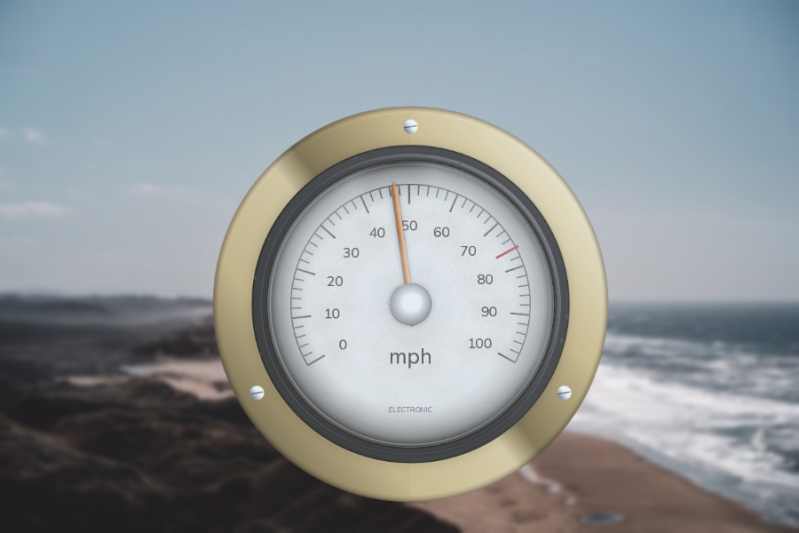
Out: 47,mph
